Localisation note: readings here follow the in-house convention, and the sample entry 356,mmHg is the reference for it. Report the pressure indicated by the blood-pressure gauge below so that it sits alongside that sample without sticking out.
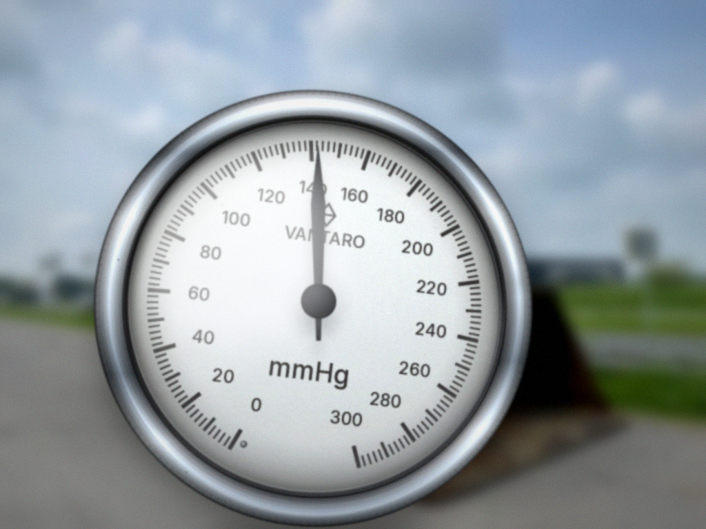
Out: 142,mmHg
